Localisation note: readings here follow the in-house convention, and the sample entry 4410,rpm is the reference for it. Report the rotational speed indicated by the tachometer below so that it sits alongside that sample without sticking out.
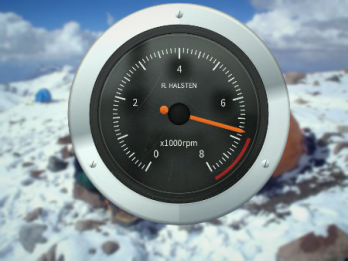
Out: 6800,rpm
